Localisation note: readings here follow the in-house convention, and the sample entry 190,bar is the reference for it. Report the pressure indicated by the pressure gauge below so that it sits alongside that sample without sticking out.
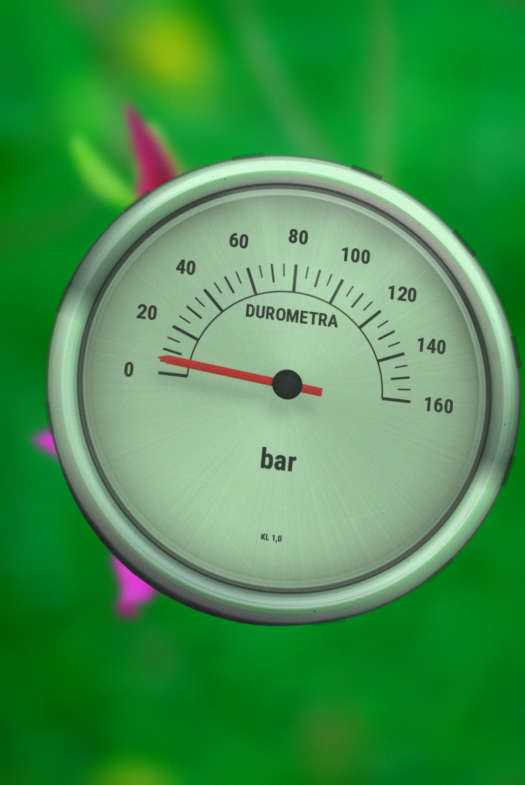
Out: 5,bar
